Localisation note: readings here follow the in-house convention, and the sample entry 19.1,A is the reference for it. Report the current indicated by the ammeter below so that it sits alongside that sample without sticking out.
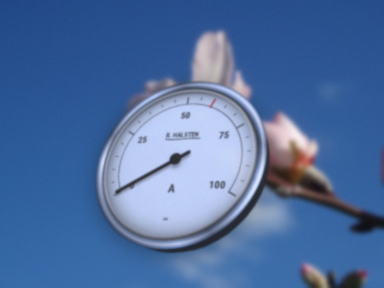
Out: 0,A
